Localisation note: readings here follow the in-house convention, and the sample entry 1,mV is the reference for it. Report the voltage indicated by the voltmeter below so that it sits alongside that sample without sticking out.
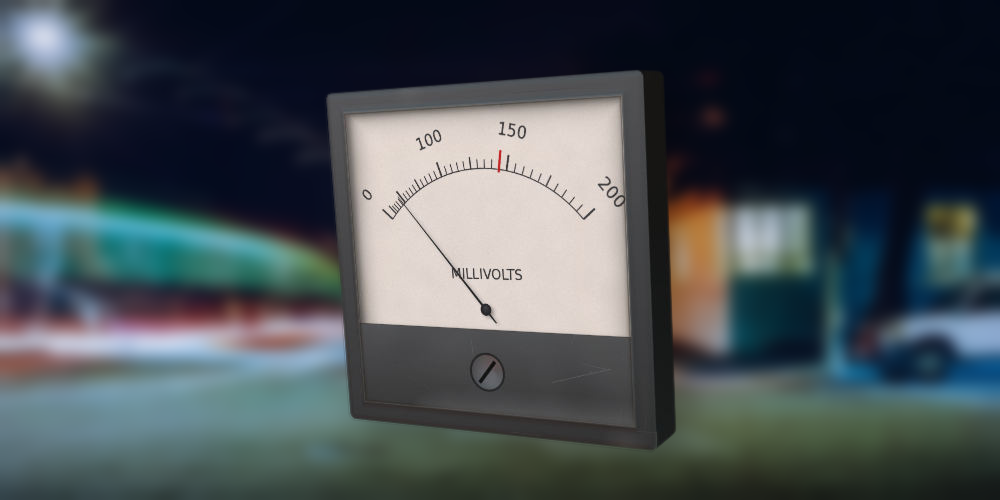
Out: 50,mV
